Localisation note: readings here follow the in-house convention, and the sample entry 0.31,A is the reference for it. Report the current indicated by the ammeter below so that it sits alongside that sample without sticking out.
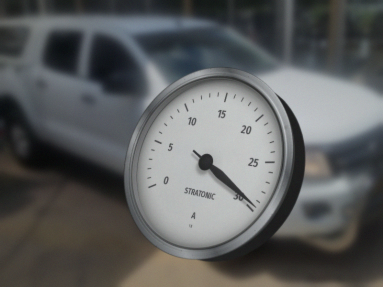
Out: 29.5,A
